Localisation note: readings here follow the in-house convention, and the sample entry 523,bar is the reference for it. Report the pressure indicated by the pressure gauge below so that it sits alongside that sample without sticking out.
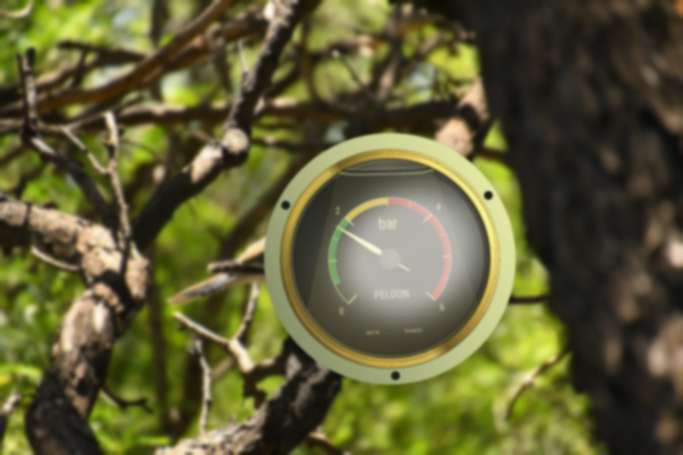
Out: 1.75,bar
